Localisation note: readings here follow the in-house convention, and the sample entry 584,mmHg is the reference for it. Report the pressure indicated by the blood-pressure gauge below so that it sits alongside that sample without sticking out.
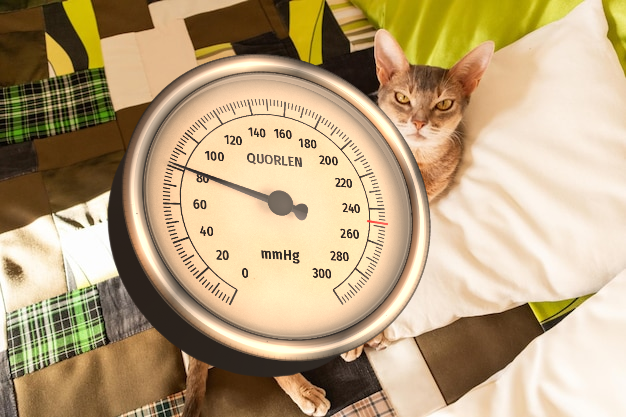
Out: 80,mmHg
